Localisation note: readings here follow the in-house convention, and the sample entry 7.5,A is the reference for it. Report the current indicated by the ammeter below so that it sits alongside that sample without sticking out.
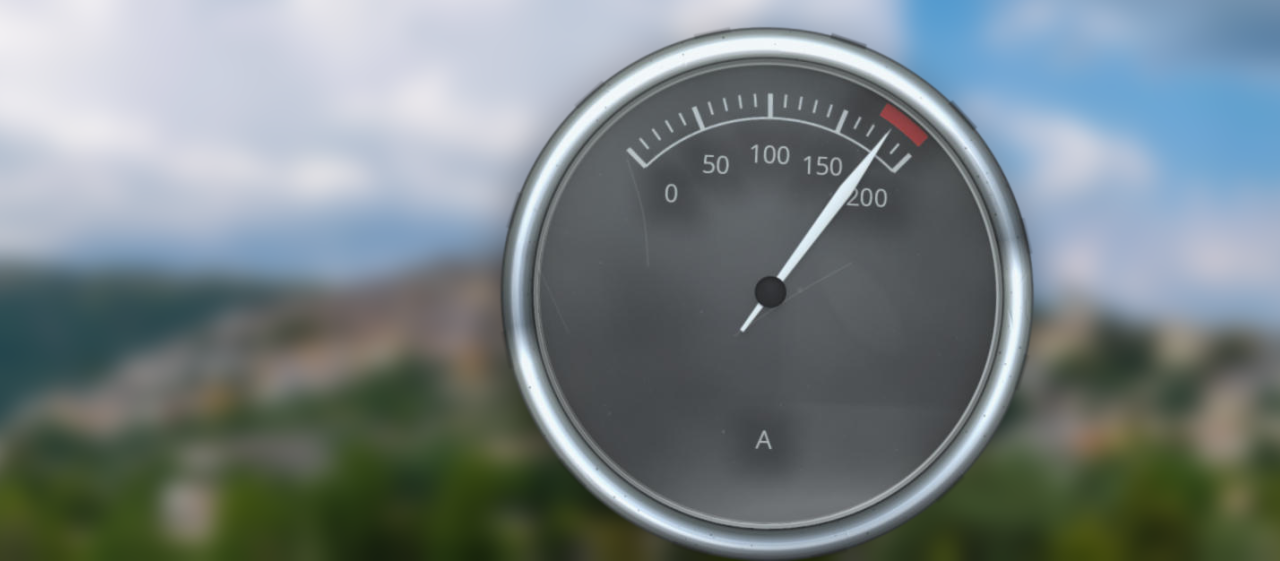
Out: 180,A
